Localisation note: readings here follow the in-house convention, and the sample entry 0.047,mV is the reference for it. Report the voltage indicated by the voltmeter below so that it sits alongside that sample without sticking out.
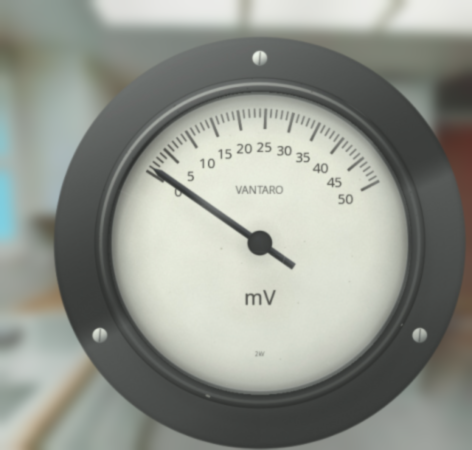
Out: 1,mV
